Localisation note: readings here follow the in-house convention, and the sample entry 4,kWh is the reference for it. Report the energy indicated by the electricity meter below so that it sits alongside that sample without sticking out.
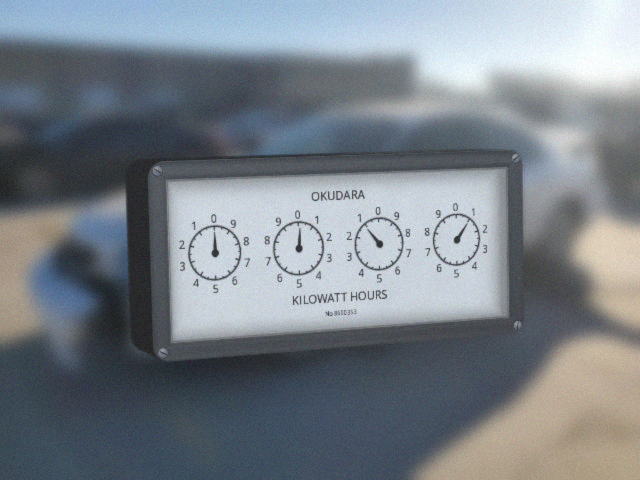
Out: 11,kWh
